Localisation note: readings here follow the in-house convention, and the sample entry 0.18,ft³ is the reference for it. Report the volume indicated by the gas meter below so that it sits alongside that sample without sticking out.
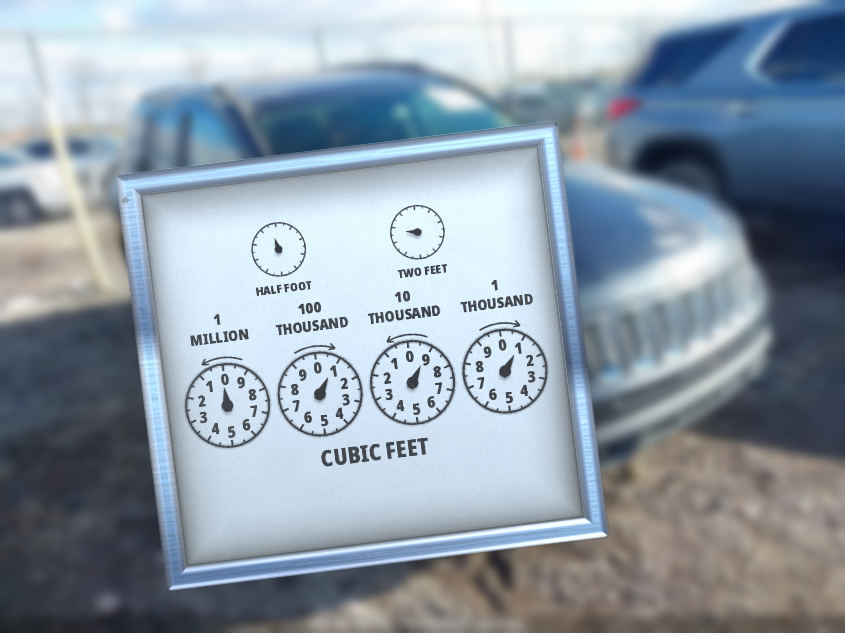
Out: 9100,ft³
